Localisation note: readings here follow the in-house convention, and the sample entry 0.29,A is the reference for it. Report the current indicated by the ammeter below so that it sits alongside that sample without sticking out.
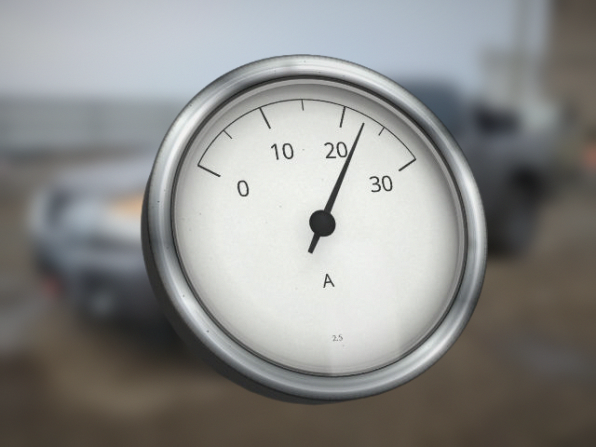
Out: 22.5,A
